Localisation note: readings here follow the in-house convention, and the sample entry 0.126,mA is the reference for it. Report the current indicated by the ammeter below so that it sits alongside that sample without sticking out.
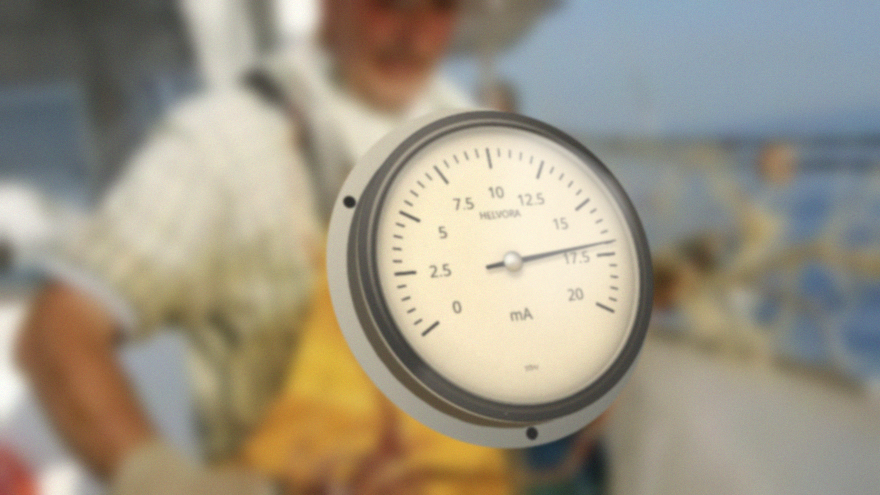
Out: 17,mA
